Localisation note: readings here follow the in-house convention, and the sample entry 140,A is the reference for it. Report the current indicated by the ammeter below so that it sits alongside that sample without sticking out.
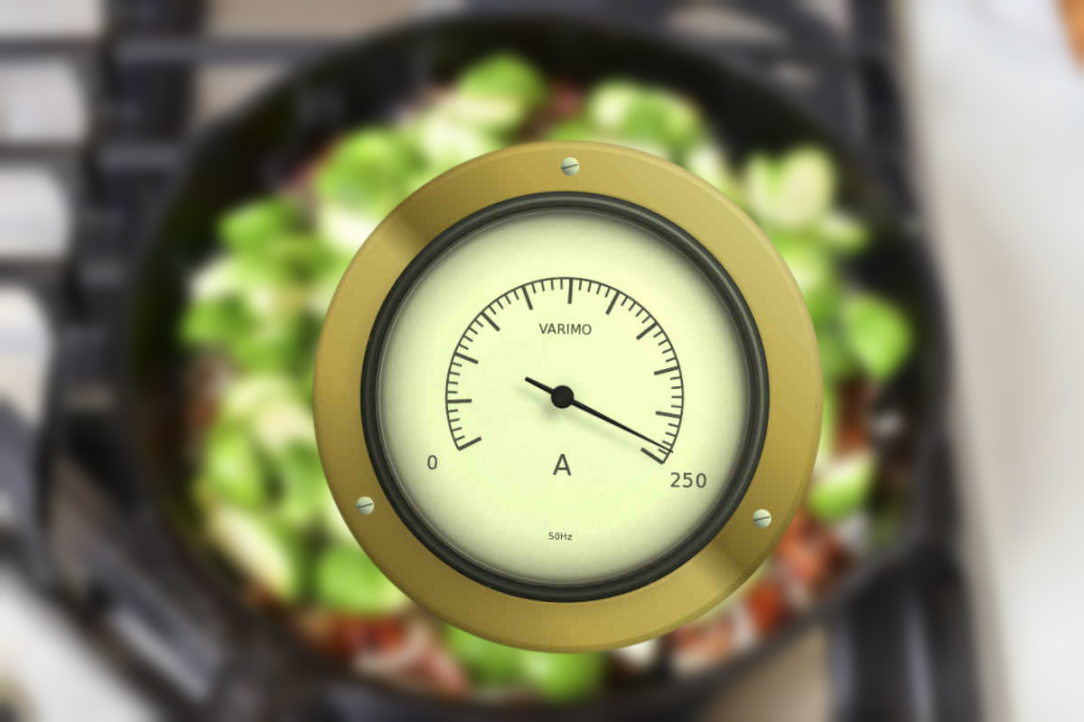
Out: 242.5,A
